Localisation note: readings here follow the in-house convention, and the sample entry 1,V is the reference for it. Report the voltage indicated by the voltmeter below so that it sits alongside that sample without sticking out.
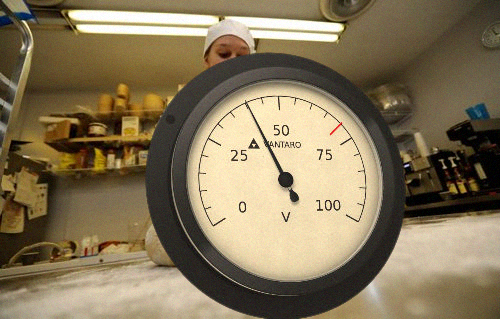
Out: 40,V
